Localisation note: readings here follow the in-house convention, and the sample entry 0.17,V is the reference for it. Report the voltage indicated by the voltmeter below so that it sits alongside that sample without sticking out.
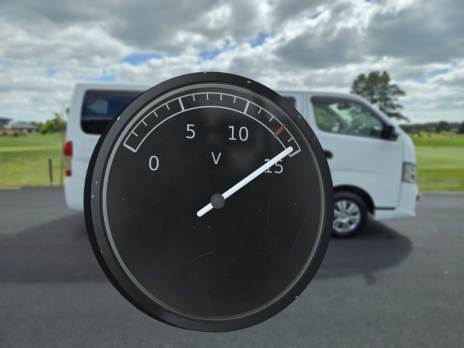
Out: 14.5,V
